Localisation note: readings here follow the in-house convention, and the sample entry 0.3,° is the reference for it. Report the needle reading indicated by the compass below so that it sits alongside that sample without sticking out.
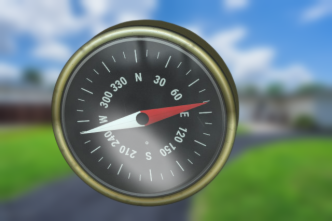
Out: 80,°
